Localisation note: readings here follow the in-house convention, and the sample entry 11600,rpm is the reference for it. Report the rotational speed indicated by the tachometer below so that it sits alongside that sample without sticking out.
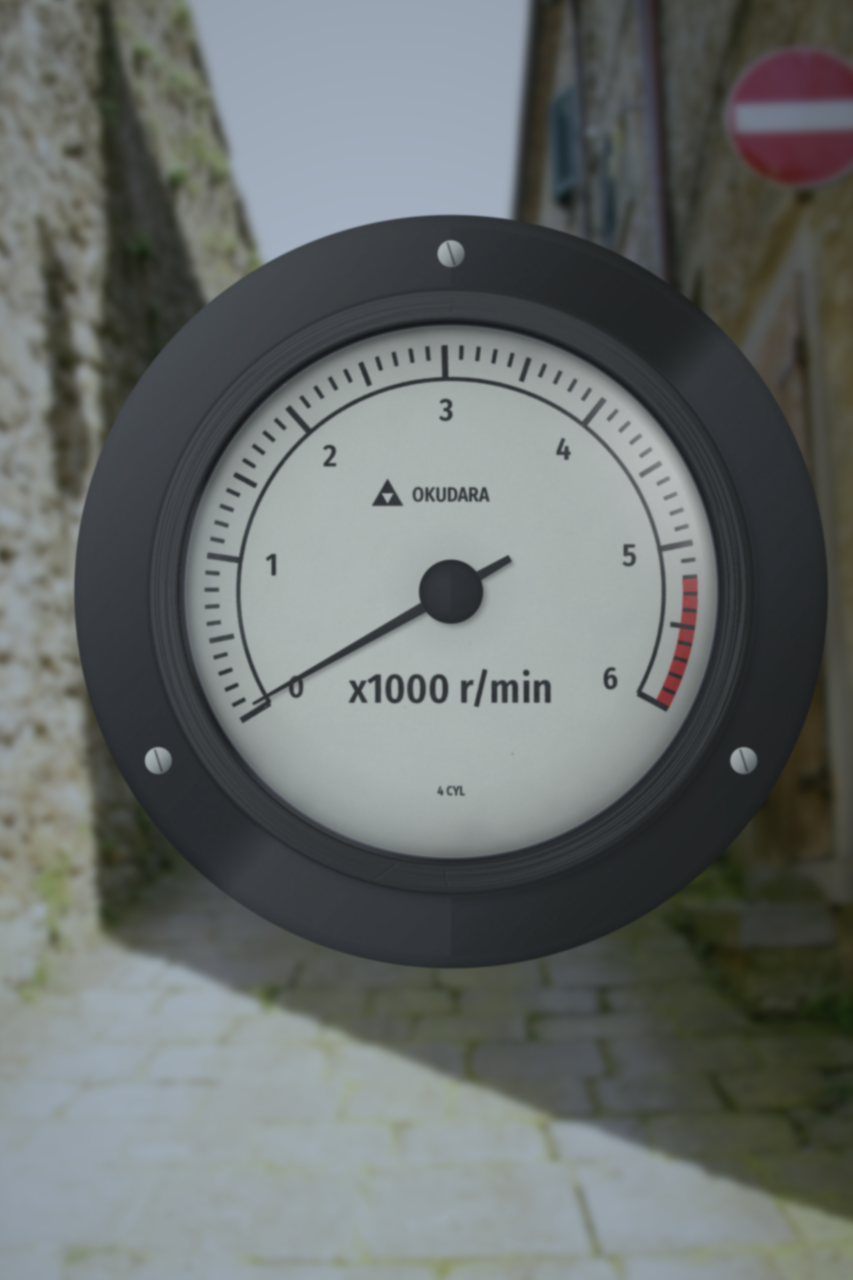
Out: 50,rpm
